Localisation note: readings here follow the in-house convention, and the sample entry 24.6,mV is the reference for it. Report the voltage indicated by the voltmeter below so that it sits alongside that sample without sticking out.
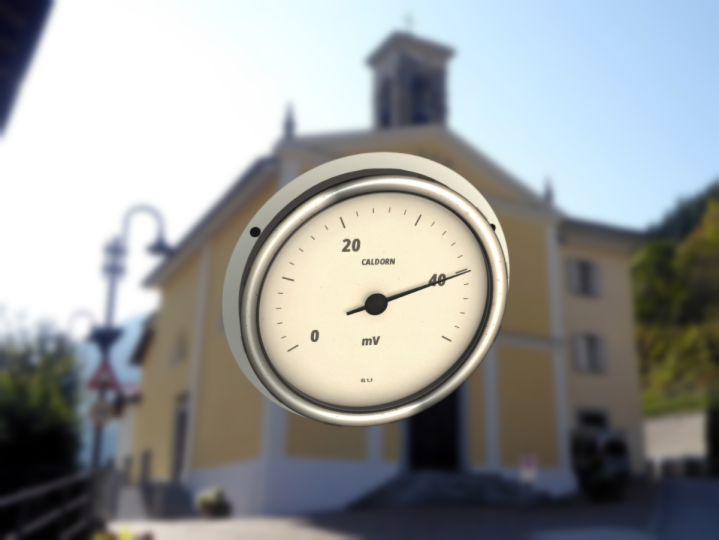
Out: 40,mV
